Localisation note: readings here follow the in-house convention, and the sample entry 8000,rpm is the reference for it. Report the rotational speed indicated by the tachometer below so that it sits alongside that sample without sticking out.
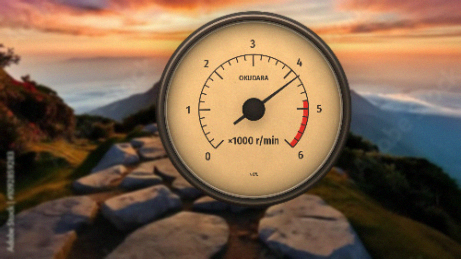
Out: 4200,rpm
